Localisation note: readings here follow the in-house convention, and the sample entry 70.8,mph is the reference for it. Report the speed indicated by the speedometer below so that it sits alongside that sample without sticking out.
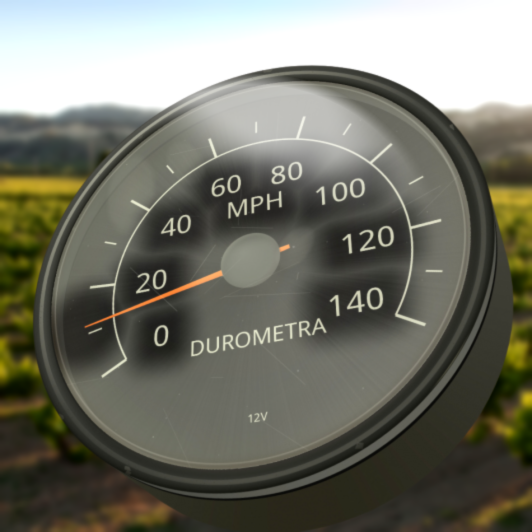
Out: 10,mph
